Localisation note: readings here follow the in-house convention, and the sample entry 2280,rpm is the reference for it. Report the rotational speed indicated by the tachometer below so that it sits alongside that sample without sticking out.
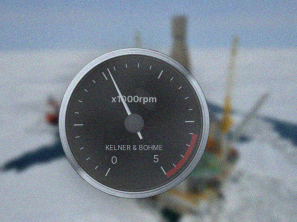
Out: 2100,rpm
